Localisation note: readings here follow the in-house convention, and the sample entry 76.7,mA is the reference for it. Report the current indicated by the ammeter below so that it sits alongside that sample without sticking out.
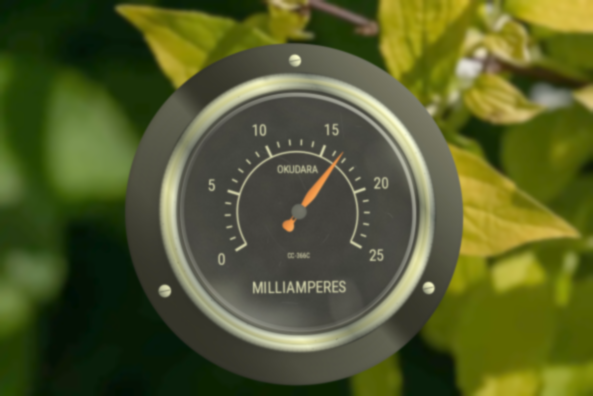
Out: 16.5,mA
